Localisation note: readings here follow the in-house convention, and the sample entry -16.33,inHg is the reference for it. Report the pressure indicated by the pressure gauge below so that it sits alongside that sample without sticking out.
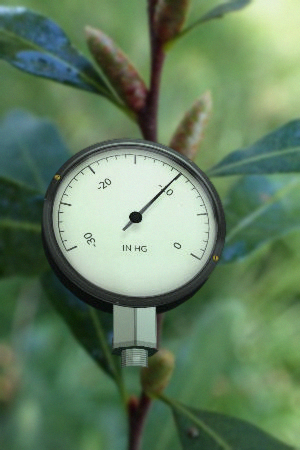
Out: -10,inHg
